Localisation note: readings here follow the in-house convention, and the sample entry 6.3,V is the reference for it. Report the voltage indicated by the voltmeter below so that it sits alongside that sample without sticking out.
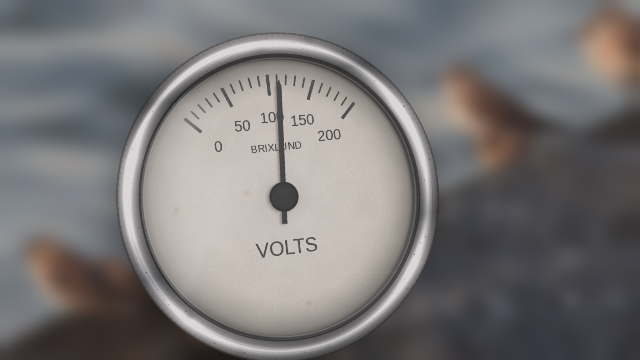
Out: 110,V
